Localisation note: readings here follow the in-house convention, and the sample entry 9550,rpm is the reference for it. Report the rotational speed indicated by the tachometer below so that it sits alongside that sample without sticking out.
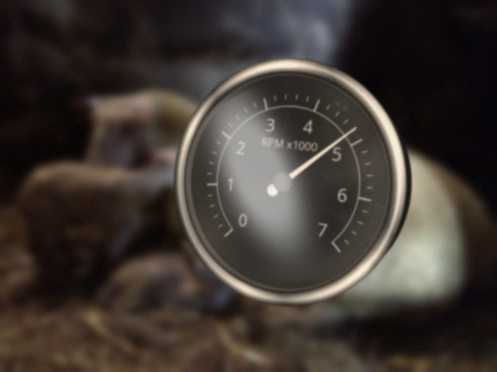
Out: 4800,rpm
